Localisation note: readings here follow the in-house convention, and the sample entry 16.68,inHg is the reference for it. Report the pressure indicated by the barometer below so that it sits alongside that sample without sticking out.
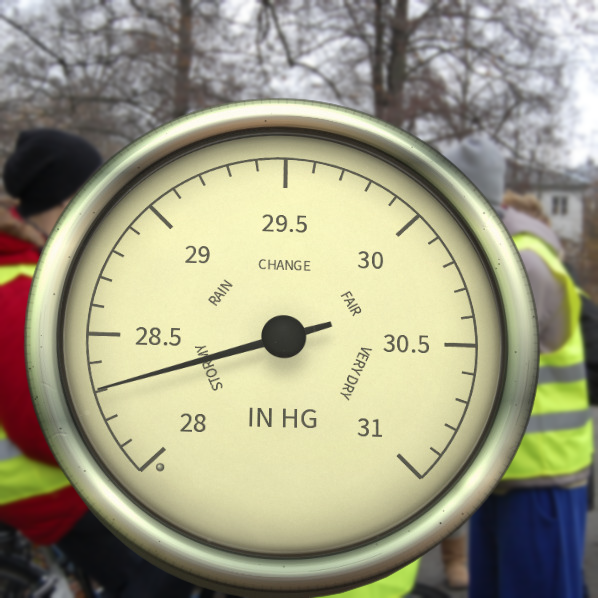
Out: 28.3,inHg
